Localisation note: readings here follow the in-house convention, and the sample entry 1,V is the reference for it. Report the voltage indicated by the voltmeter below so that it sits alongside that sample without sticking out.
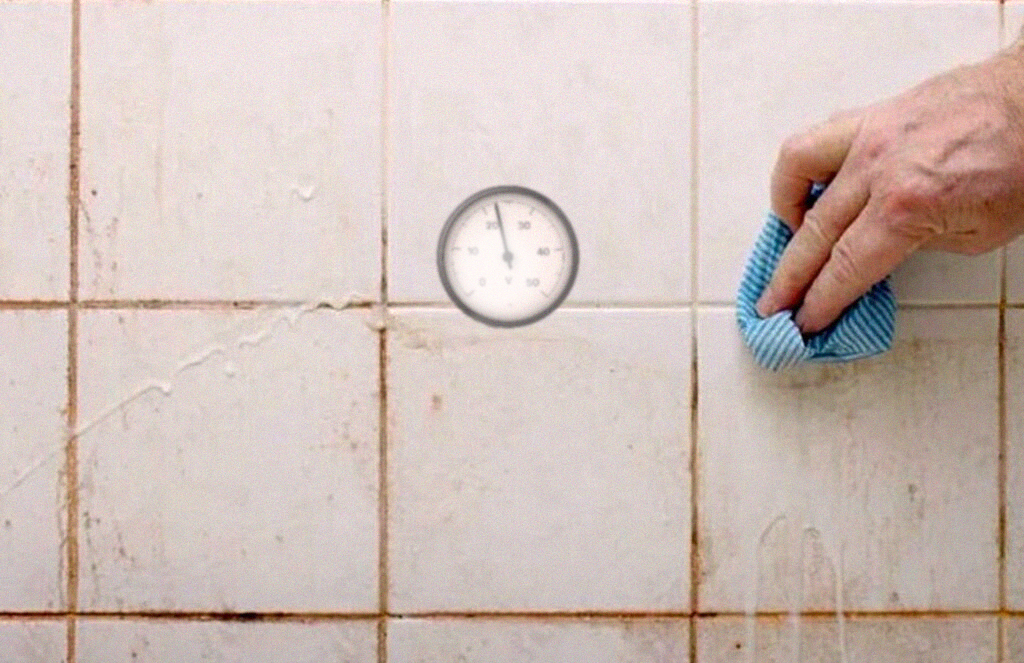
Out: 22.5,V
